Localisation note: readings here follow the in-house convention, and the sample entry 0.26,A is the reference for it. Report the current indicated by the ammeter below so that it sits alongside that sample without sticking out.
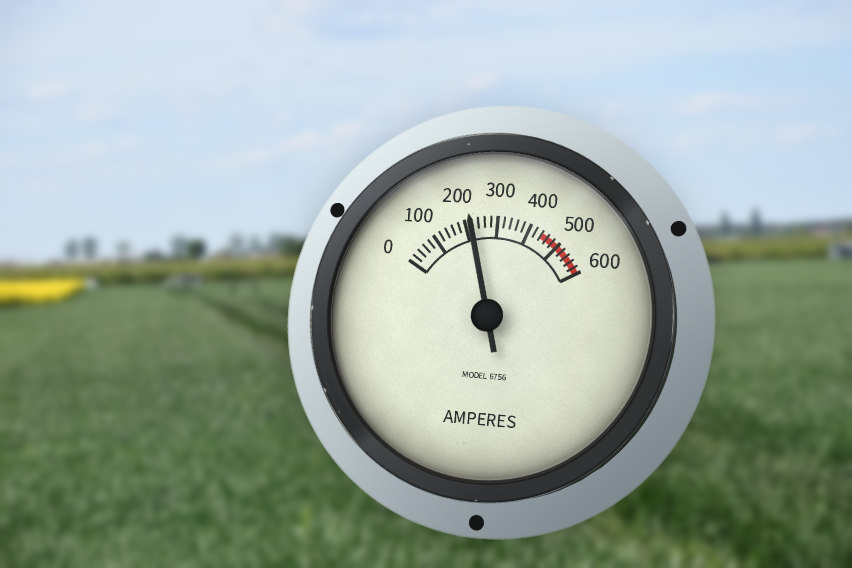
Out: 220,A
